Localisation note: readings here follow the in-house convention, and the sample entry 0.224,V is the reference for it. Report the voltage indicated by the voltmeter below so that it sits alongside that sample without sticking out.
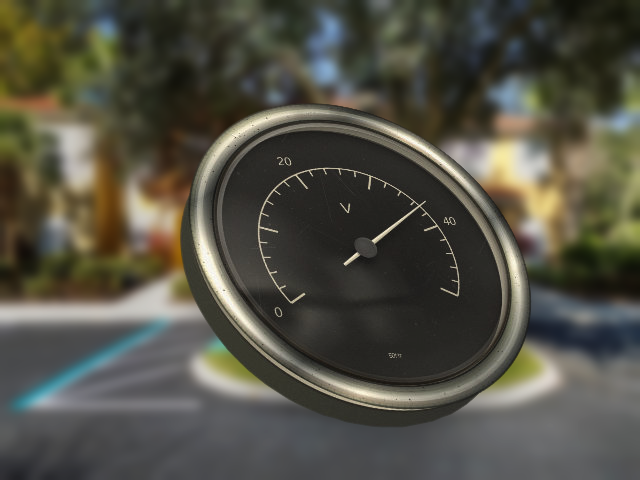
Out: 37,V
